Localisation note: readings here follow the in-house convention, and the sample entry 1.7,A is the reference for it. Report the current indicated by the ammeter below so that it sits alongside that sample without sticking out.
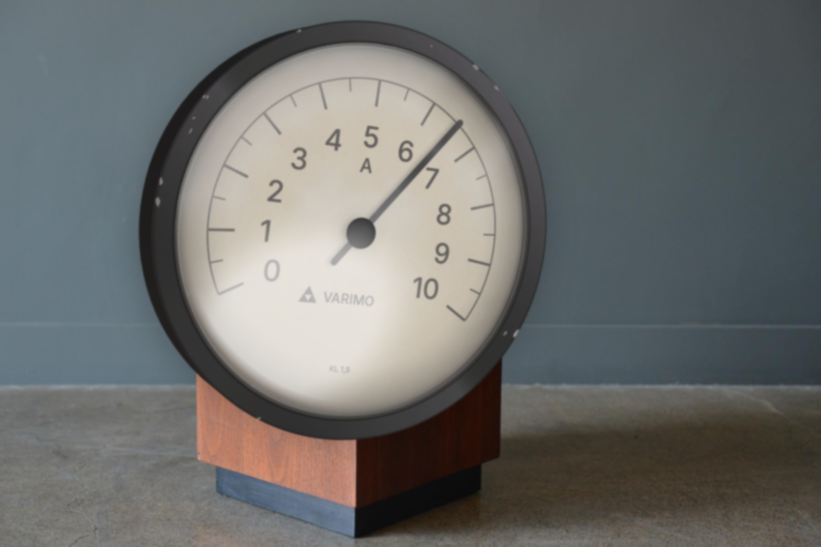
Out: 6.5,A
